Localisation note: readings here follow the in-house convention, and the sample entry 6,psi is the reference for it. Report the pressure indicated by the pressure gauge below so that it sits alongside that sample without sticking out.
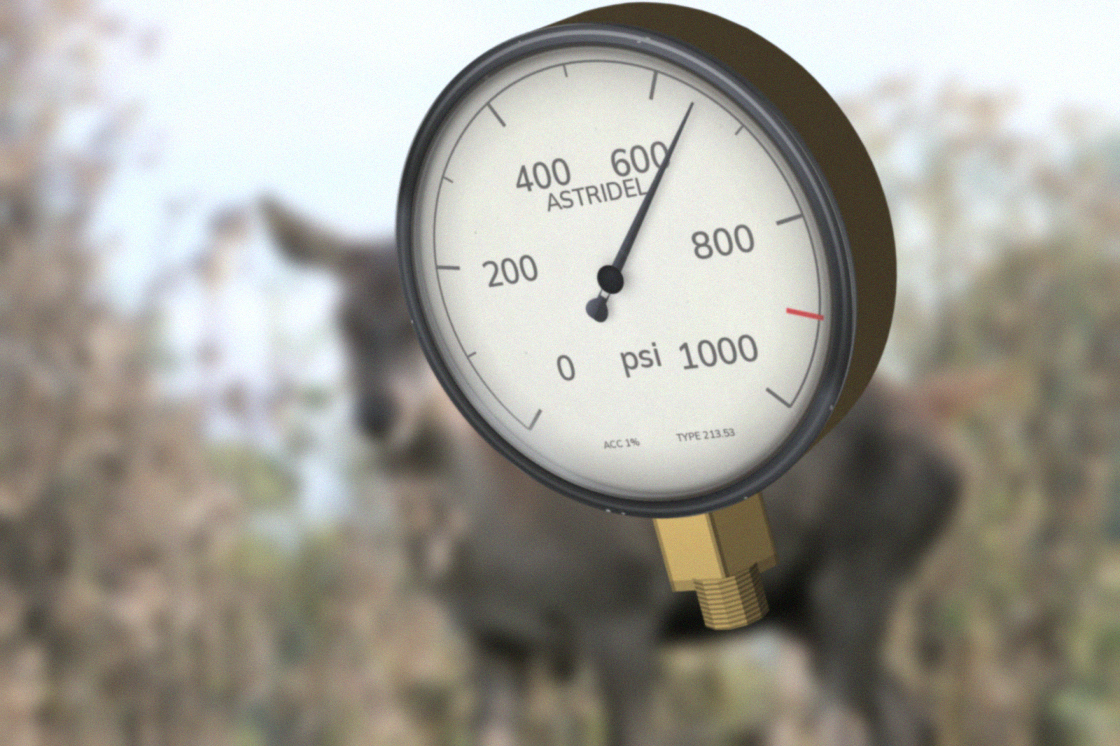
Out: 650,psi
